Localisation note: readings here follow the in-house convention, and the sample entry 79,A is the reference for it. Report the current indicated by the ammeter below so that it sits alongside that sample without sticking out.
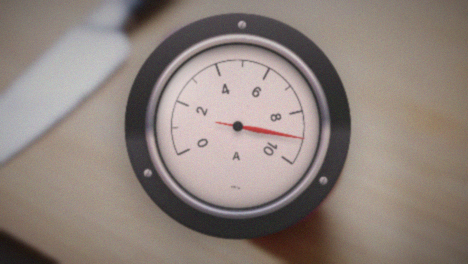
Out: 9,A
